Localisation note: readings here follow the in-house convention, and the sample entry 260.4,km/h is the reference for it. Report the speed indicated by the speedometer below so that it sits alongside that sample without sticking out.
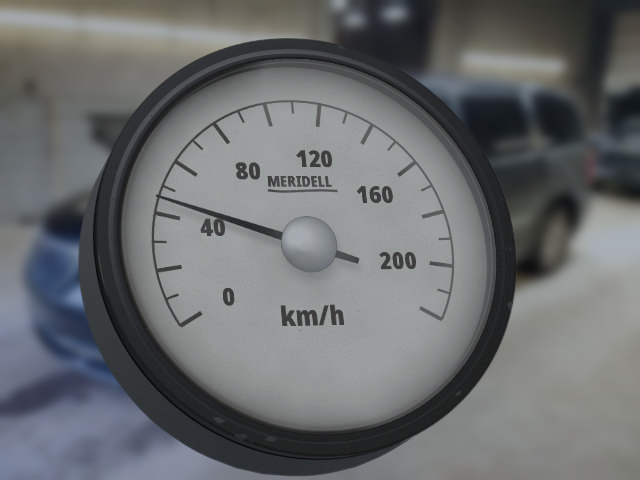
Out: 45,km/h
